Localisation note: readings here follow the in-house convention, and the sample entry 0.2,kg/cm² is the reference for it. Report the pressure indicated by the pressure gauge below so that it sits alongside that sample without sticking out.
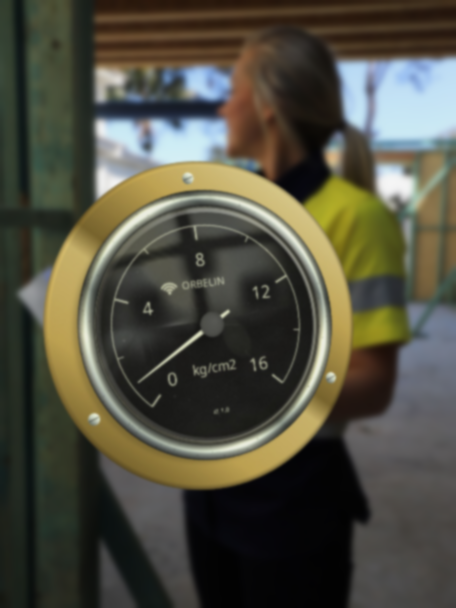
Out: 1,kg/cm²
